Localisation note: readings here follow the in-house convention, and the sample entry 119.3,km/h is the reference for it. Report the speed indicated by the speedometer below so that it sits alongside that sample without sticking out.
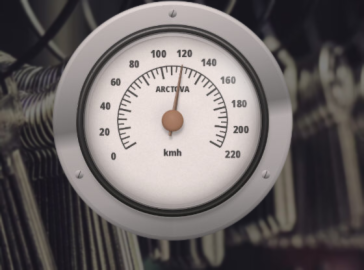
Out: 120,km/h
